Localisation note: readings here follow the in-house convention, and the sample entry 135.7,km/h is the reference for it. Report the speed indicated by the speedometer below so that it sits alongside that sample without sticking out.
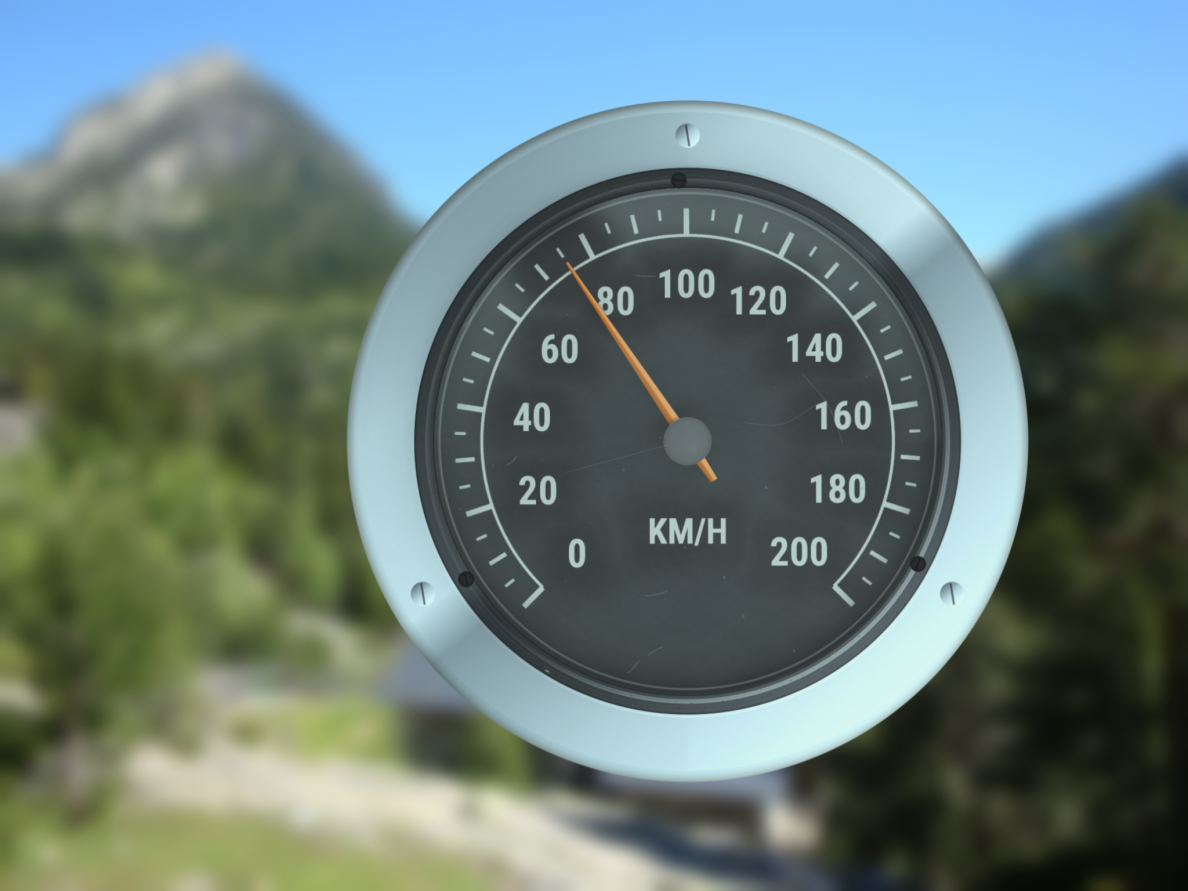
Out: 75,km/h
